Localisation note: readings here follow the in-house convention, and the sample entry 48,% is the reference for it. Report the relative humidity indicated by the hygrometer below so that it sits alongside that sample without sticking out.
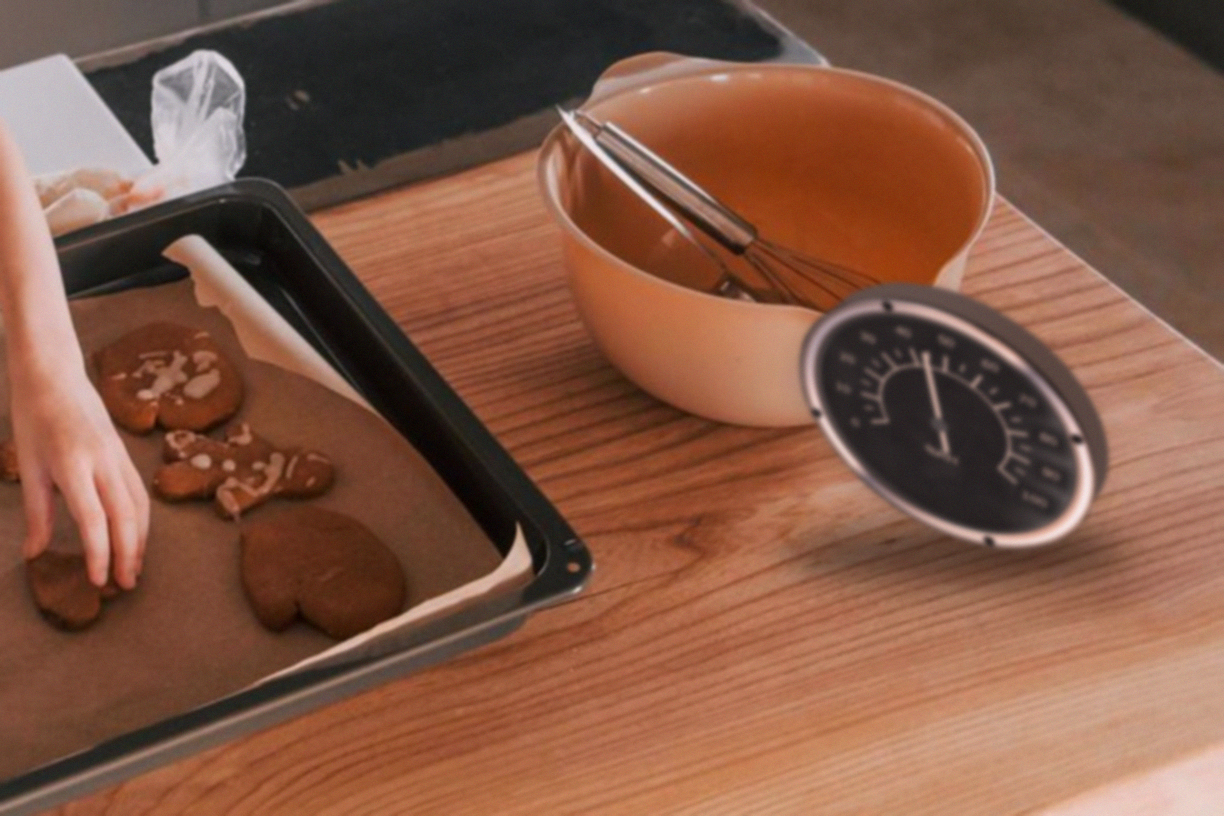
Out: 45,%
